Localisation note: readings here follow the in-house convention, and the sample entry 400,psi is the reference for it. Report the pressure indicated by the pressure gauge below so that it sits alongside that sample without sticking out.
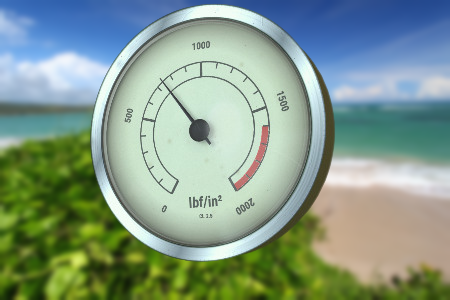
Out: 750,psi
